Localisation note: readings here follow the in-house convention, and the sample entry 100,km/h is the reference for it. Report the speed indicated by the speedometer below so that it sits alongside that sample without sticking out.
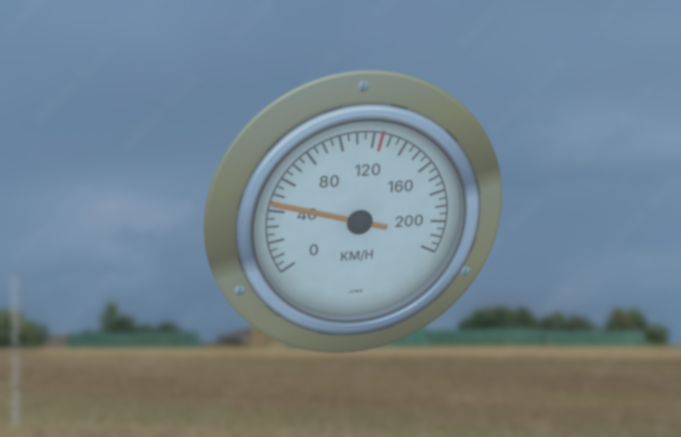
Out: 45,km/h
